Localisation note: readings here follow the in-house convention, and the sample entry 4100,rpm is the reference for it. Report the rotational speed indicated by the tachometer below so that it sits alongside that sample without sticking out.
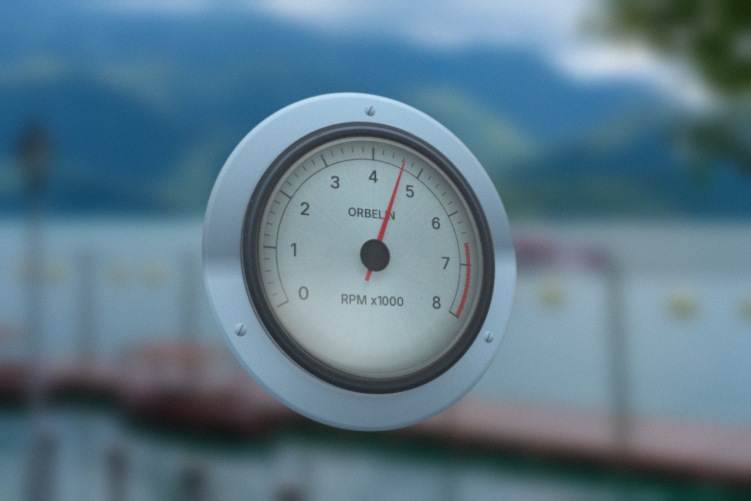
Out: 4600,rpm
